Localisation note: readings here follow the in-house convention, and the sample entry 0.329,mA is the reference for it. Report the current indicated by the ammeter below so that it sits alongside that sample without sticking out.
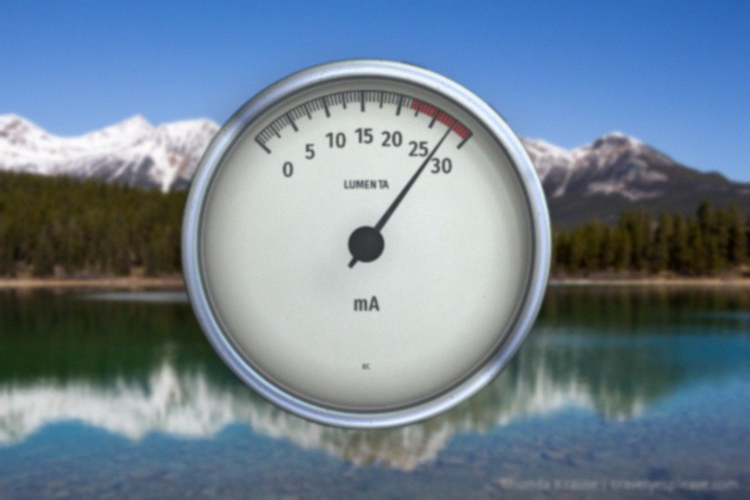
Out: 27.5,mA
